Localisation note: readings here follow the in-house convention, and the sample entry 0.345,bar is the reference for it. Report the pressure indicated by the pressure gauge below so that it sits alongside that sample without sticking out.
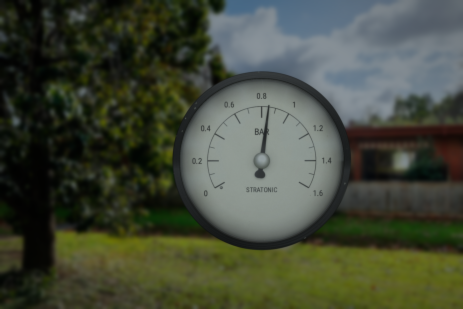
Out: 0.85,bar
